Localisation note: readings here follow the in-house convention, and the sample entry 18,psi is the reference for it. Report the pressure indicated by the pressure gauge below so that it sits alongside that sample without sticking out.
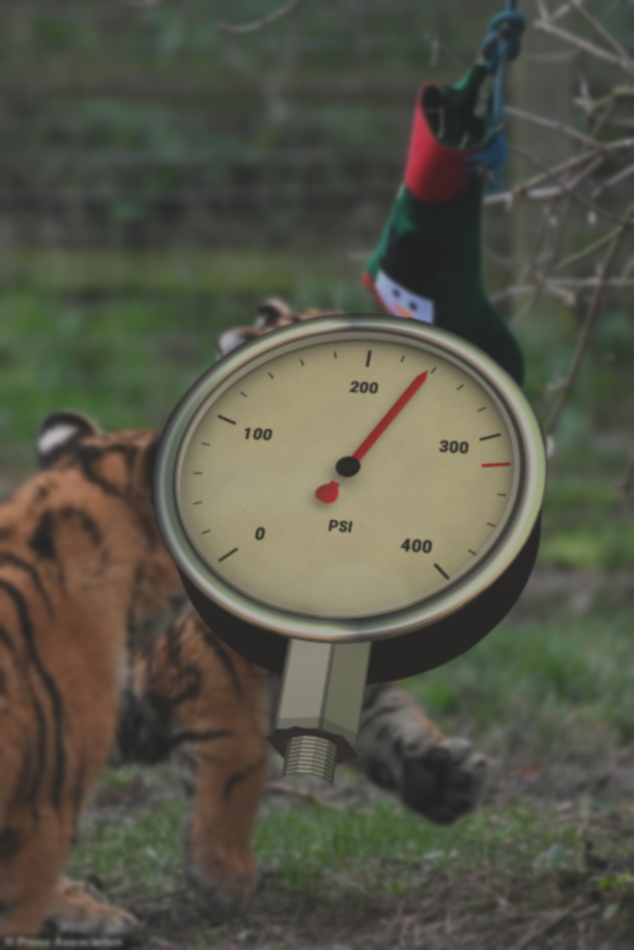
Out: 240,psi
